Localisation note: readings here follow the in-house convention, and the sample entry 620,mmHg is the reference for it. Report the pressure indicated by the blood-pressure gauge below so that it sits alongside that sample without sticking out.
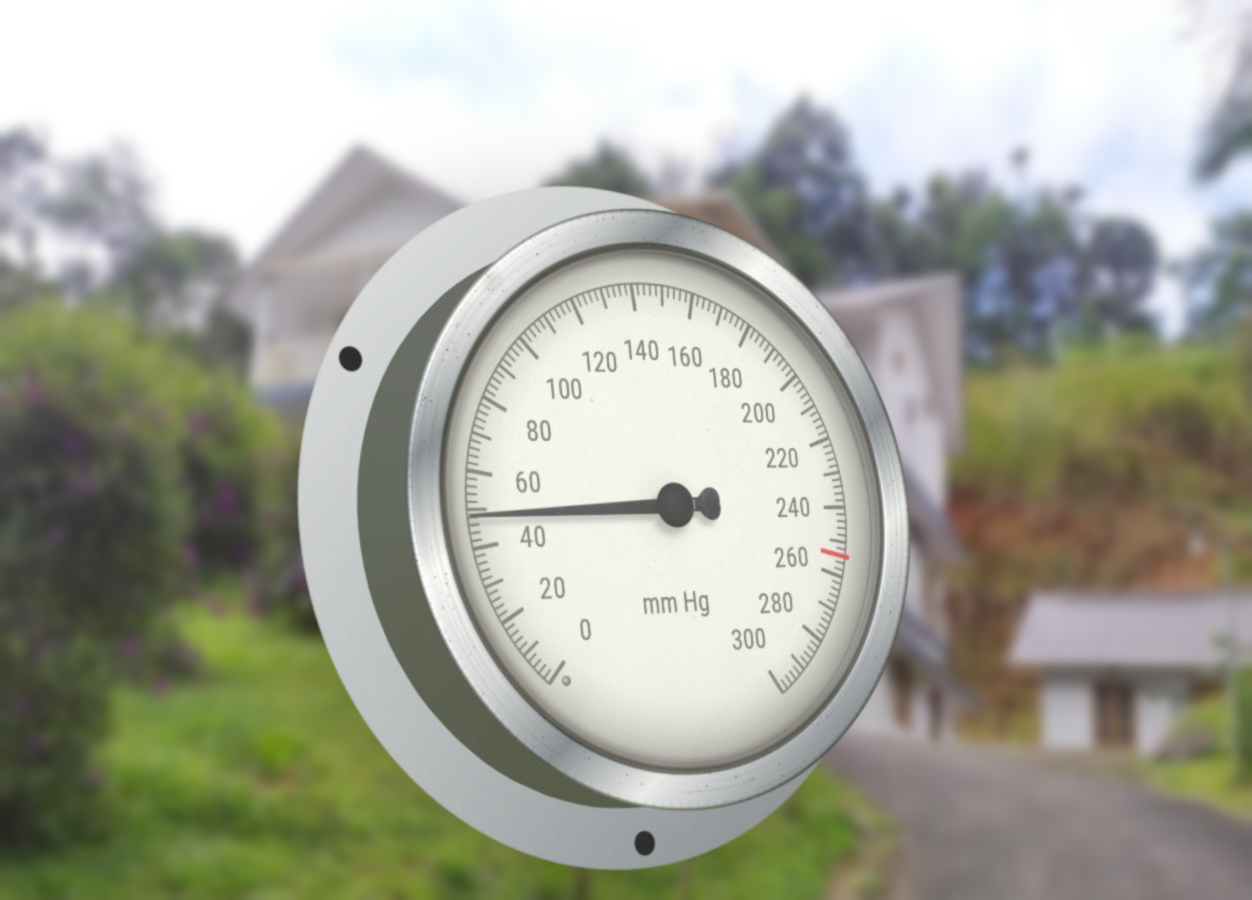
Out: 48,mmHg
